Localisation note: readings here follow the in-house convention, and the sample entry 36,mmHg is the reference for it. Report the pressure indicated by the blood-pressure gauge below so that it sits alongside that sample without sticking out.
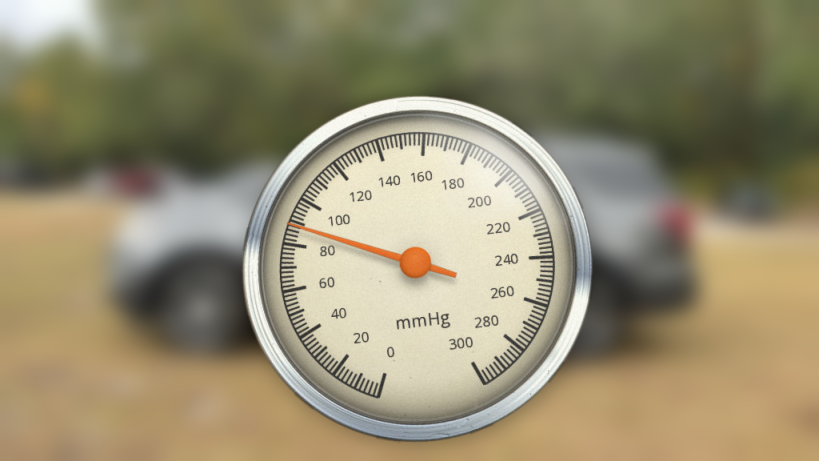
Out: 88,mmHg
